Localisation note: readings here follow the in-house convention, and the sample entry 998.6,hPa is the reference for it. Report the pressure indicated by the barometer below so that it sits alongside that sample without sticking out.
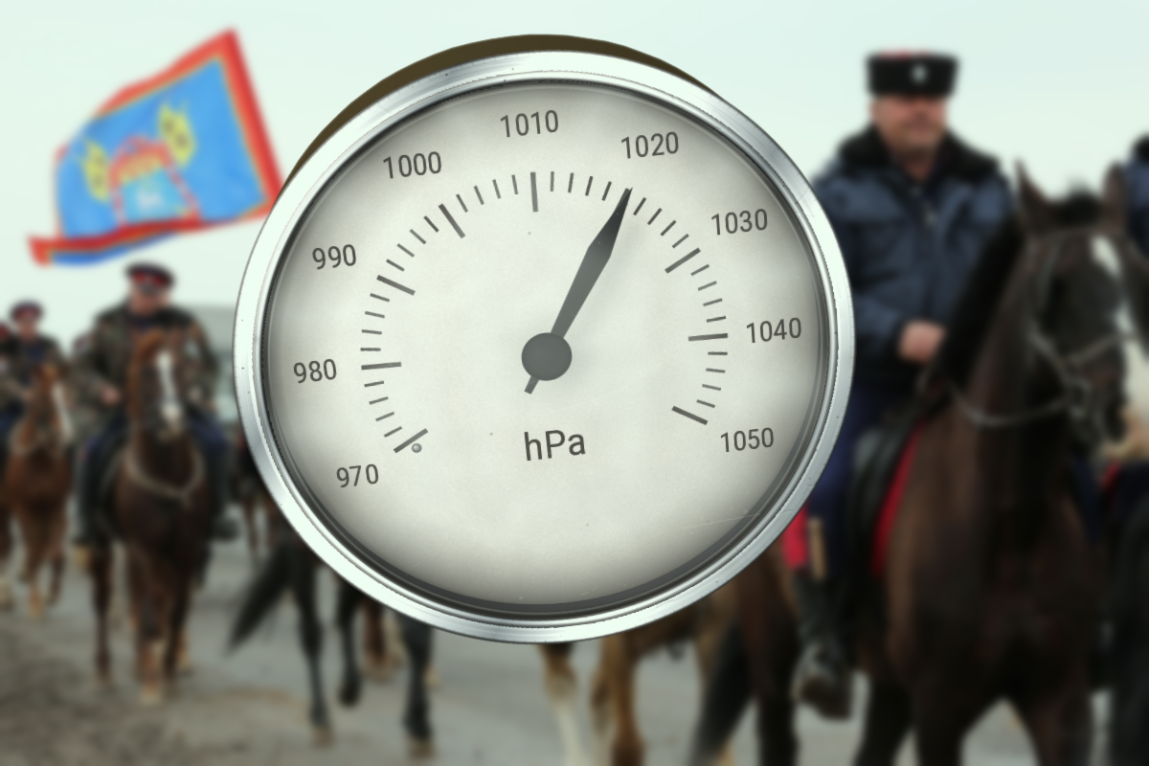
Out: 1020,hPa
